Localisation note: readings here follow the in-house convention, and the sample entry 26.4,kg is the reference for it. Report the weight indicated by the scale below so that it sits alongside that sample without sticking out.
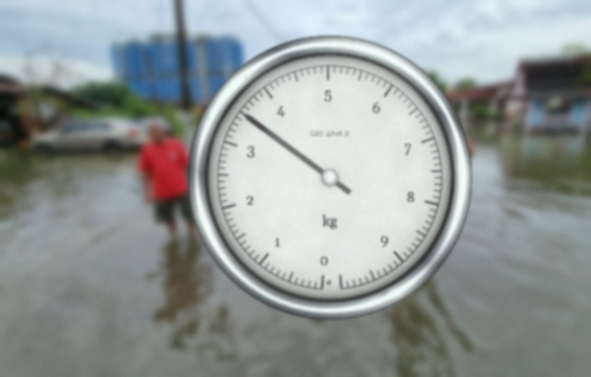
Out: 3.5,kg
